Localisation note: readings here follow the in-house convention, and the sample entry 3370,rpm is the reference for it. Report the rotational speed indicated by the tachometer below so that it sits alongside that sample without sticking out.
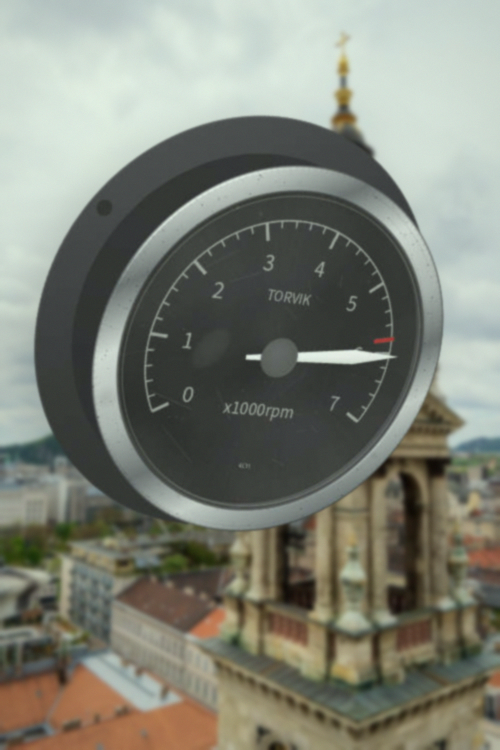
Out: 6000,rpm
